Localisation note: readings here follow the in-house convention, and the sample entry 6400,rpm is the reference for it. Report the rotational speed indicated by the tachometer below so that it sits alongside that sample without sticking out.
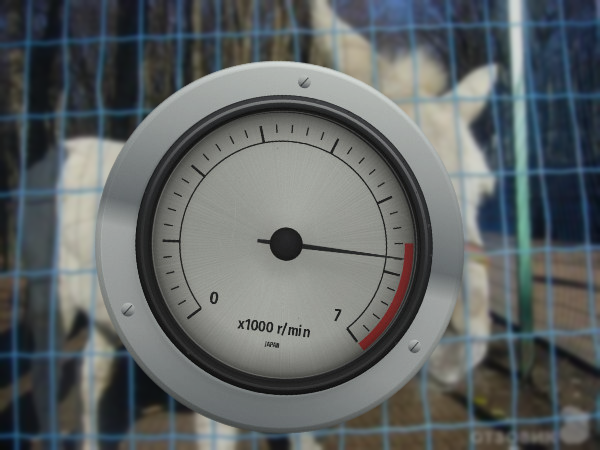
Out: 5800,rpm
